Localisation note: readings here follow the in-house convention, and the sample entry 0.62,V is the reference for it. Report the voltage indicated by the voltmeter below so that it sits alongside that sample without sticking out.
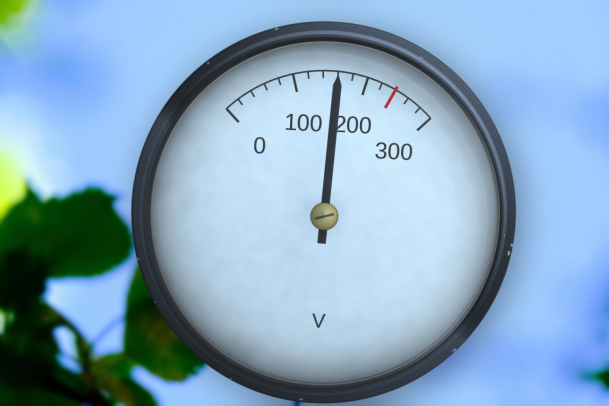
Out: 160,V
